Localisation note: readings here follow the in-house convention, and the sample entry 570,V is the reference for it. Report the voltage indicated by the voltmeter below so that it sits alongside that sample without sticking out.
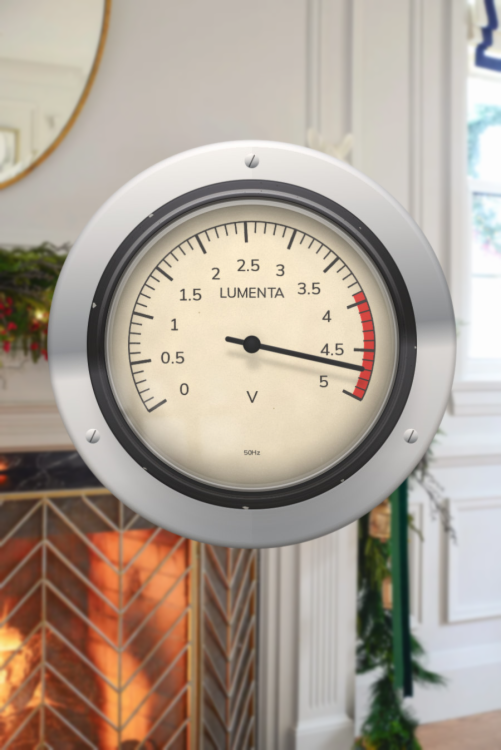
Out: 4.7,V
